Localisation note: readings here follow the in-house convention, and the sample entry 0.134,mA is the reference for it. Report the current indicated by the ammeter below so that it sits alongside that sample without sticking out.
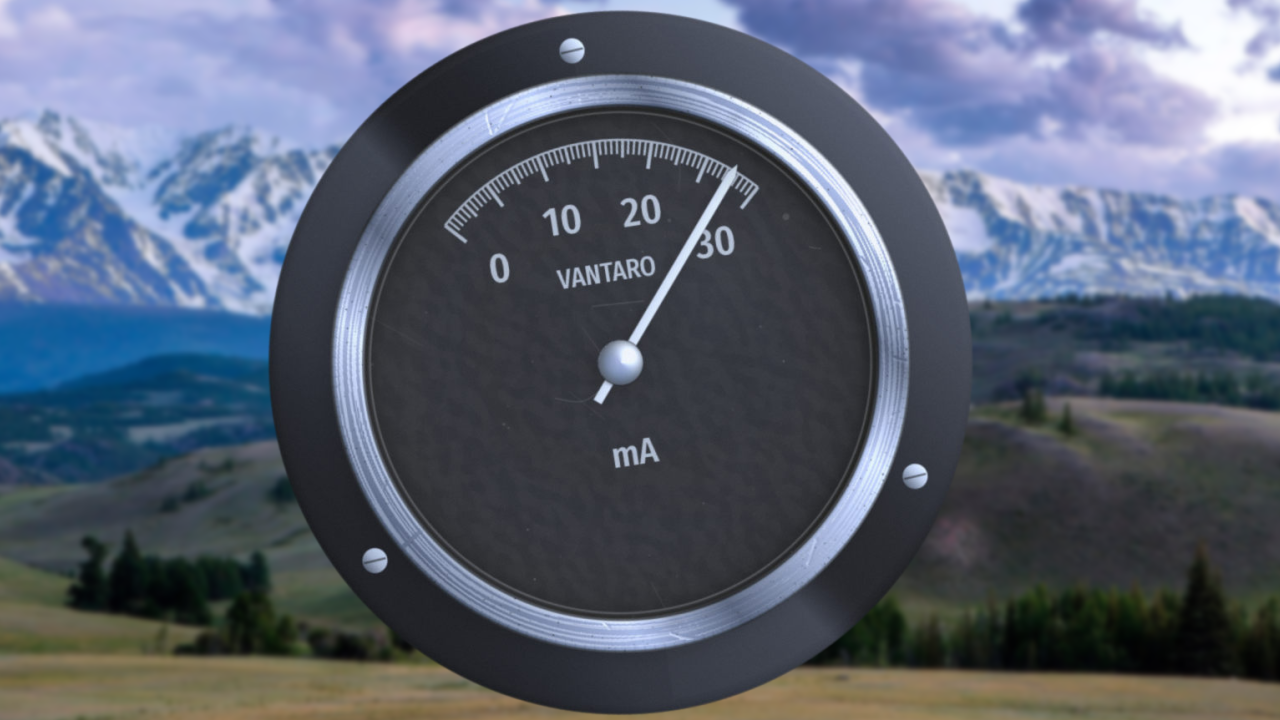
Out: 27.5,mA
